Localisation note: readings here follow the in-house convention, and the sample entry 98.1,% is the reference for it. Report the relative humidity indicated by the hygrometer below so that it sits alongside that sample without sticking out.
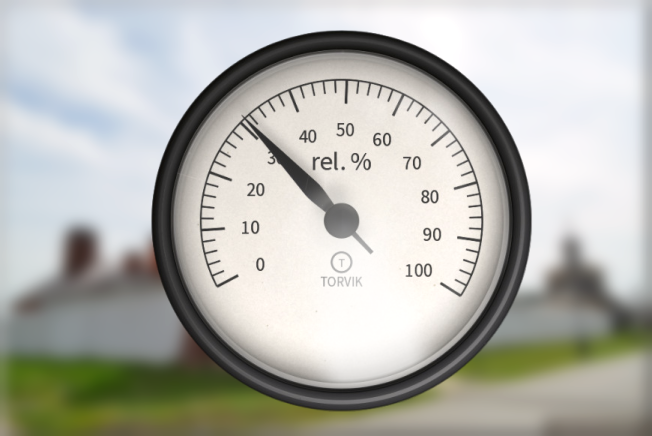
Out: 31,%
